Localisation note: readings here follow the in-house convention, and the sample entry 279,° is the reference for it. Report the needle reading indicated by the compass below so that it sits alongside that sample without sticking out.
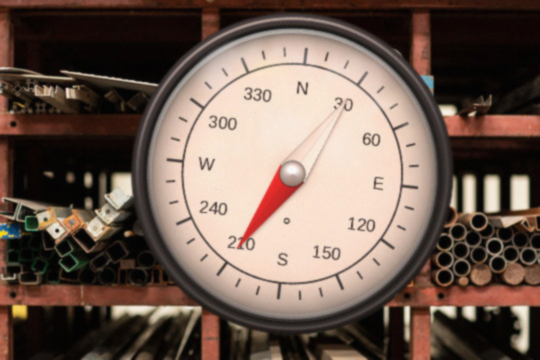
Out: 210,°
